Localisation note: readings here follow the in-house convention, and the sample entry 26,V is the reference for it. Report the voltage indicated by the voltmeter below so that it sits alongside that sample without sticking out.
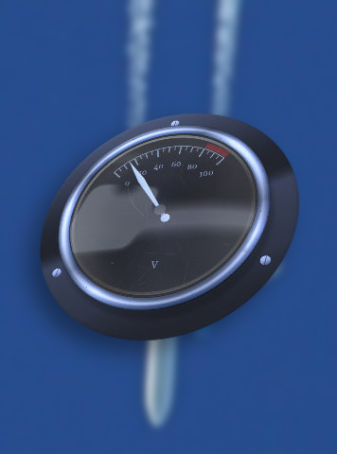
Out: 15,V
